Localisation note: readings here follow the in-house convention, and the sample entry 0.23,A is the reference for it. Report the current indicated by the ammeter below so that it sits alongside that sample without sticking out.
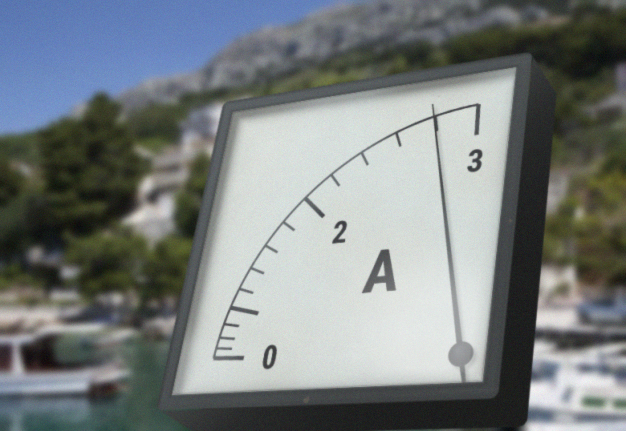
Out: 2.8,A
